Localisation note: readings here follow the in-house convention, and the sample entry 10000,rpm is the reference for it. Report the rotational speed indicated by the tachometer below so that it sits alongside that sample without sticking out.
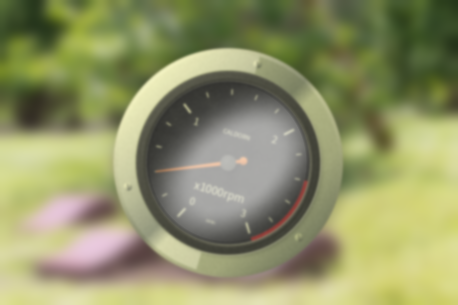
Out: 400,rpm
